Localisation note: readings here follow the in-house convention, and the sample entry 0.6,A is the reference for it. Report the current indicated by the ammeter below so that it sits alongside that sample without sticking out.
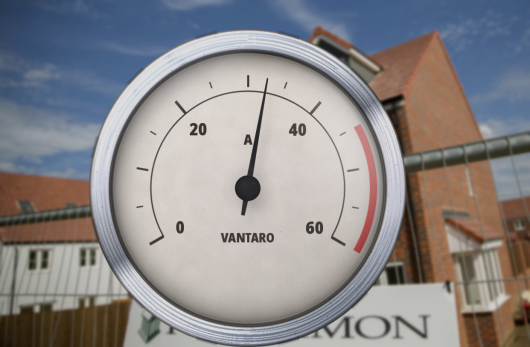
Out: 32.5,A
